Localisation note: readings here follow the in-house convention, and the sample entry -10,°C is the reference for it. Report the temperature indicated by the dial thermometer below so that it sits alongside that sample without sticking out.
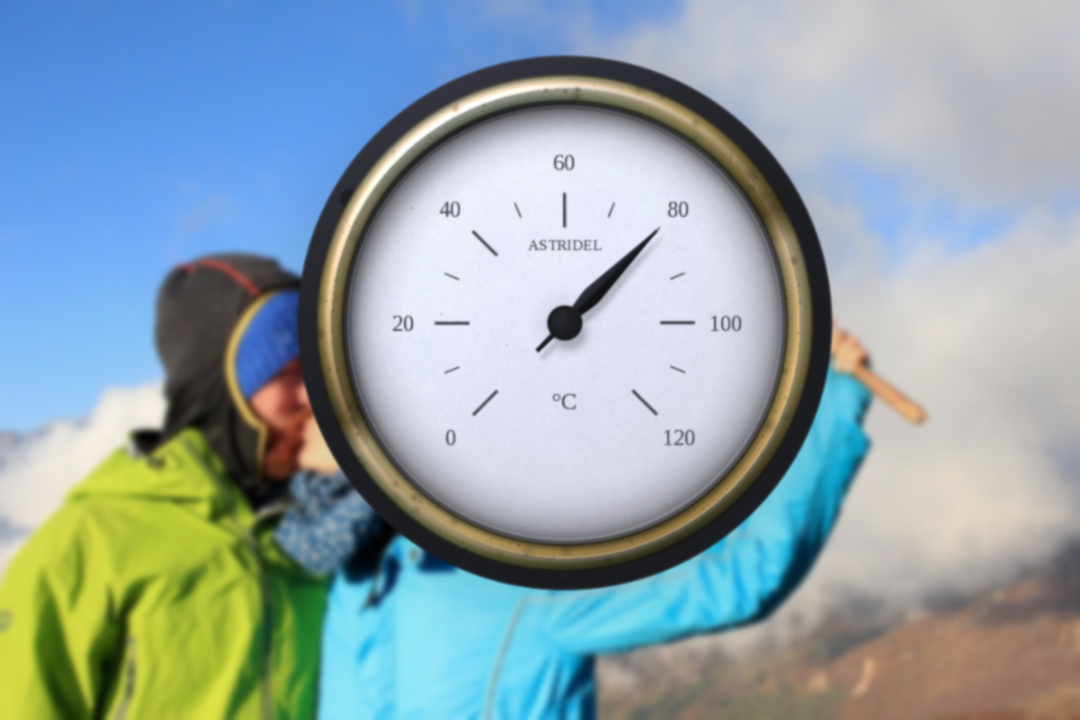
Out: 80,°C
